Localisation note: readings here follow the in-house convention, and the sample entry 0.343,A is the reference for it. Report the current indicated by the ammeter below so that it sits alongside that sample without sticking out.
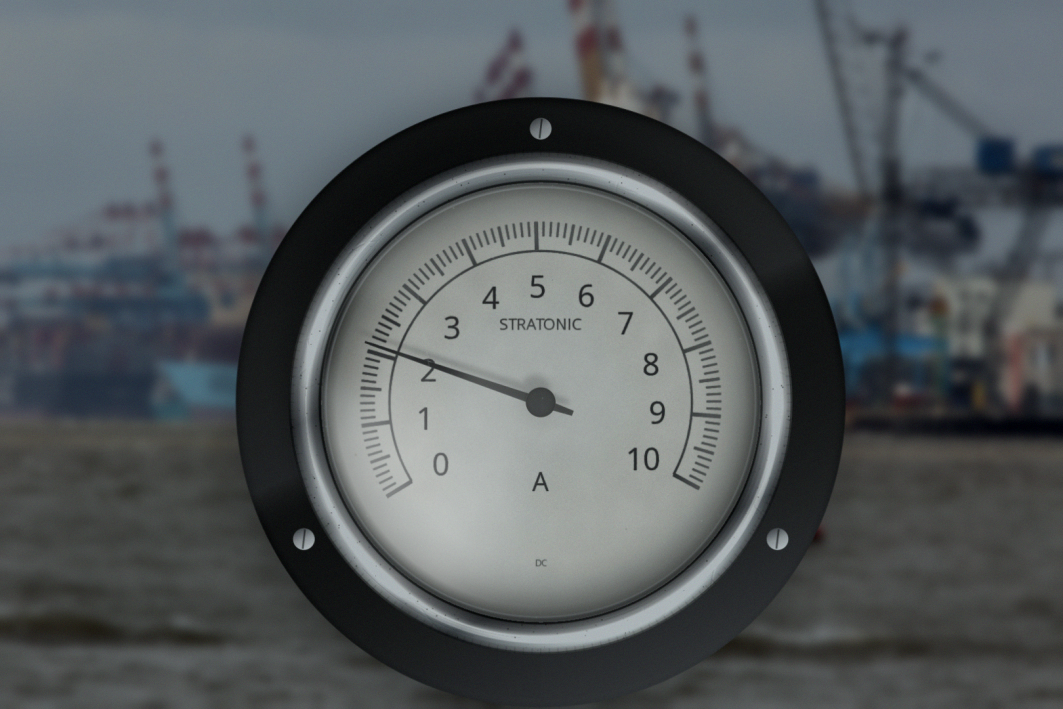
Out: 2.1,A
